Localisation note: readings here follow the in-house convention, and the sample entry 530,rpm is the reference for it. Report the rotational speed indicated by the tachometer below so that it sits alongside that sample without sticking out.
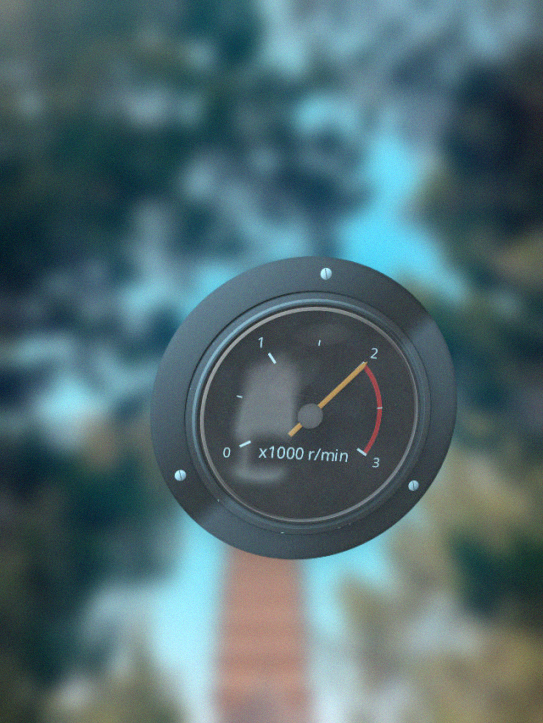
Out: 2000,rpm
